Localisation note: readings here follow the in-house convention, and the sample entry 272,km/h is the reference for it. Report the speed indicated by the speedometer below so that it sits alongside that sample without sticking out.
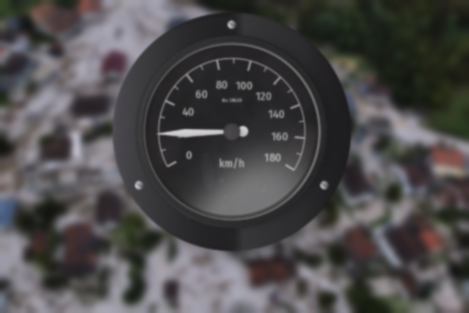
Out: 20,km/h
